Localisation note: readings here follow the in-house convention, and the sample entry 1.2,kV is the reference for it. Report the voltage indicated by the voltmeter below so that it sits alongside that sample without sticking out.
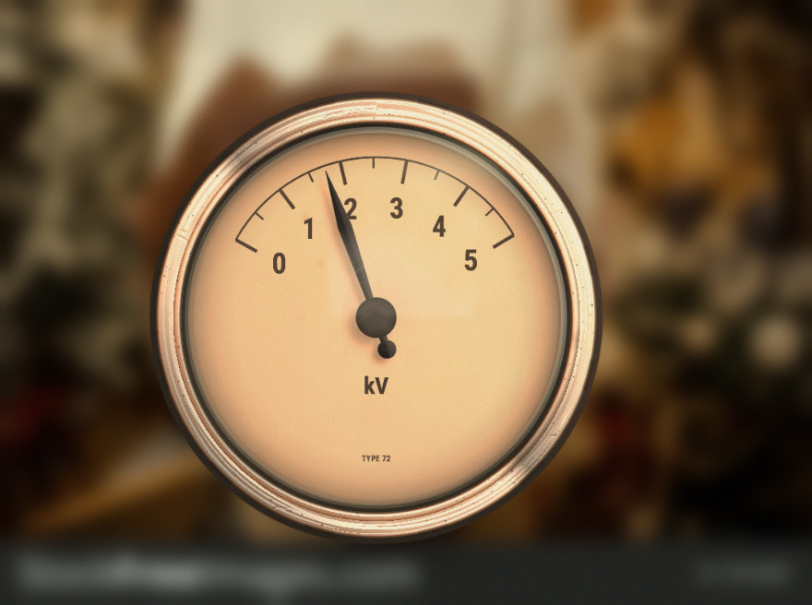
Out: 1.75,kV
